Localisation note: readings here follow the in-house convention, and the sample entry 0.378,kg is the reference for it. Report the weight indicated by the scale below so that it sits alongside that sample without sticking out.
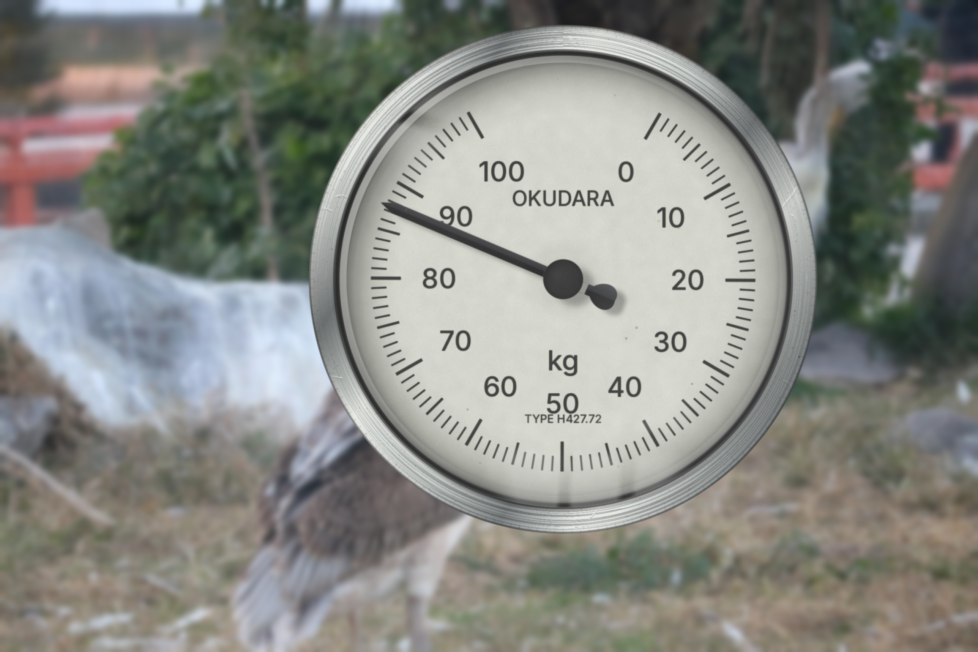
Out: 87.5,kg
